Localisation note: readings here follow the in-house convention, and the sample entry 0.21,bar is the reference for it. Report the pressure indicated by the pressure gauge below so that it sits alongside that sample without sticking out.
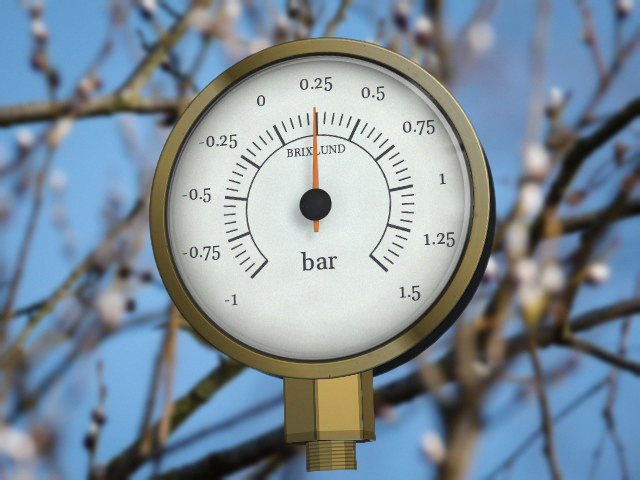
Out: 0.25,bar
